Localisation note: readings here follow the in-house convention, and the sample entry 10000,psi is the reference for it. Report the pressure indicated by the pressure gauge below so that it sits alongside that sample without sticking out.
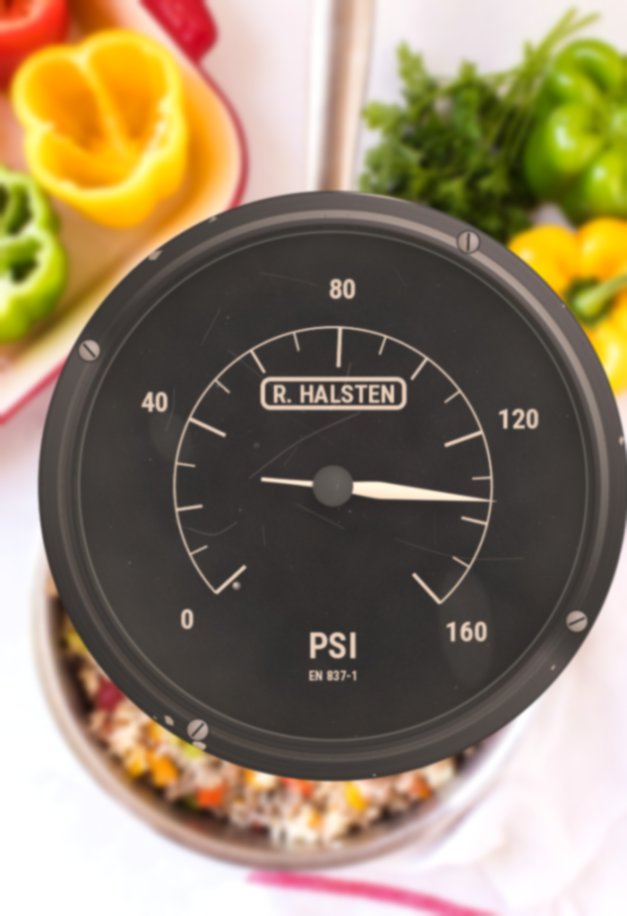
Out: 135,psi
